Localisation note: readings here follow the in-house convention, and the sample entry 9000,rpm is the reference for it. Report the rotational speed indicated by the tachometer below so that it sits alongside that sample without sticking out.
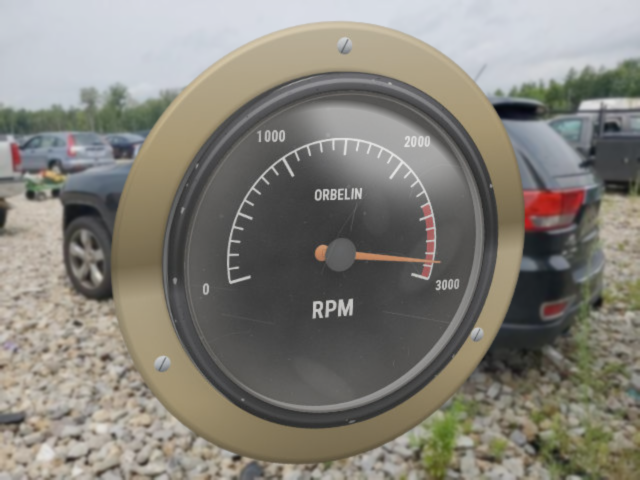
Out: 2850,rpm
